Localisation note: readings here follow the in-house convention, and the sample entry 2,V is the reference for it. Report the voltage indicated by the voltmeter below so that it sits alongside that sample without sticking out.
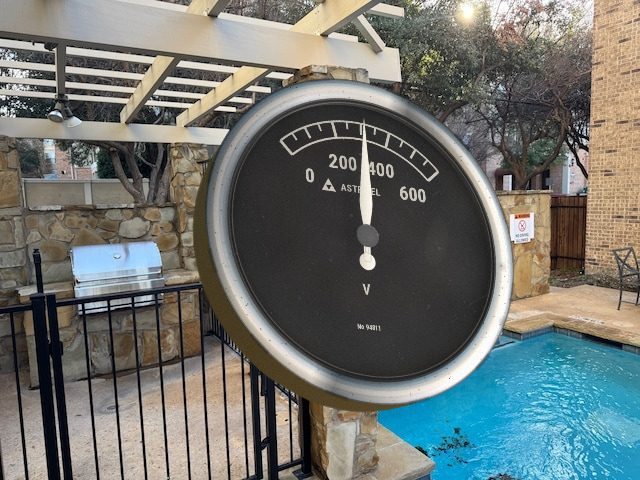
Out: 300,V
